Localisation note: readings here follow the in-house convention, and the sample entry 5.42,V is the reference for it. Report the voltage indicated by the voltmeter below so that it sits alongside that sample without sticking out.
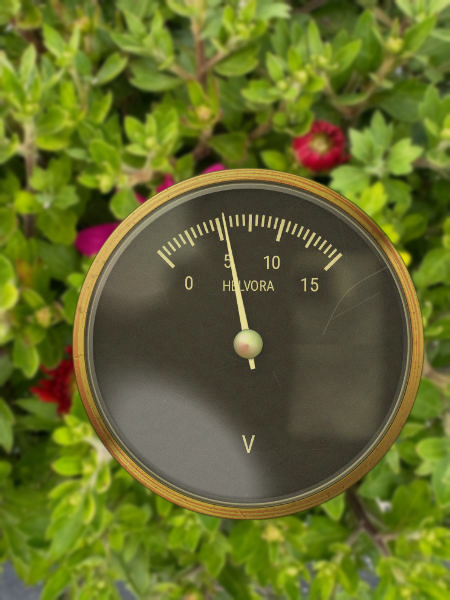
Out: 5.5,V
